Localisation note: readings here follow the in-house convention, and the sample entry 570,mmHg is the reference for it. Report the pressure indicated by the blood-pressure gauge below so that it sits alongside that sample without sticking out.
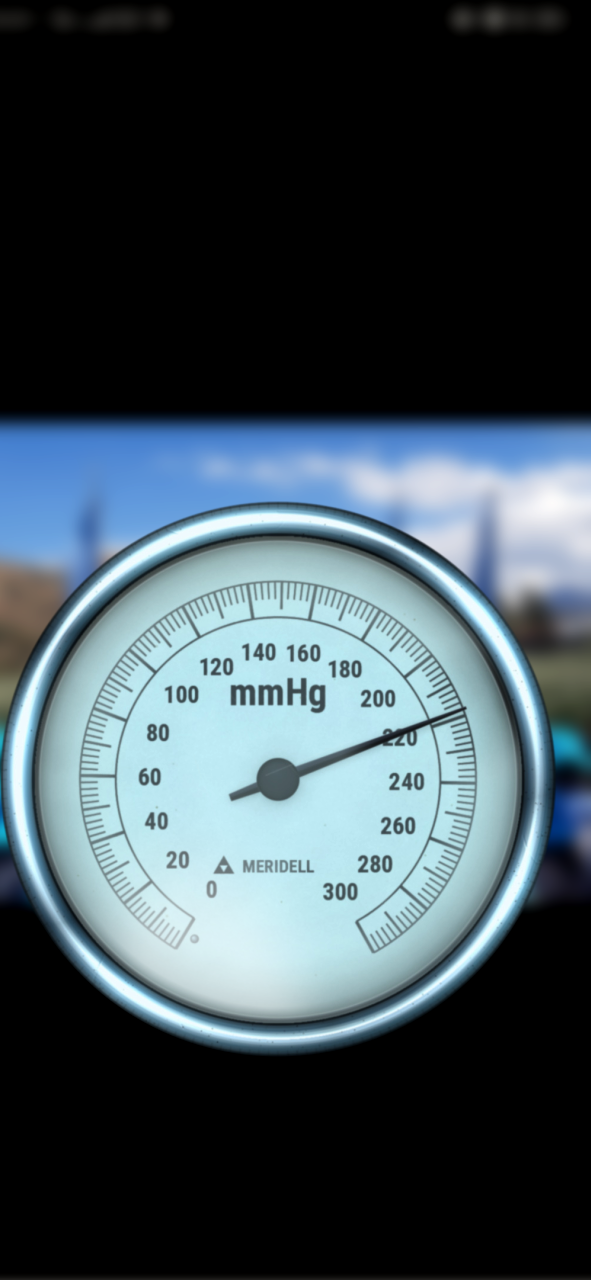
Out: 218,mmHg
